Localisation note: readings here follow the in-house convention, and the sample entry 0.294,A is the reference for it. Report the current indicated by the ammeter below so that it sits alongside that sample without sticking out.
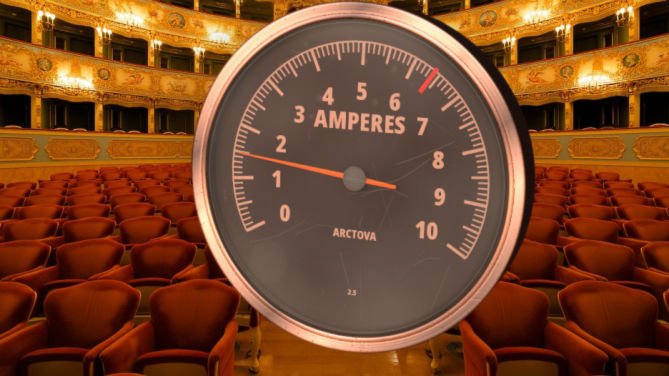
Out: 1.5,A
